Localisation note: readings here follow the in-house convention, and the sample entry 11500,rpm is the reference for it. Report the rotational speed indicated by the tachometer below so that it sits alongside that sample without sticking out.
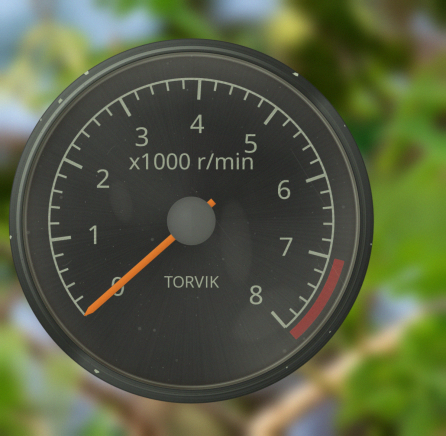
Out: 0,rpm
